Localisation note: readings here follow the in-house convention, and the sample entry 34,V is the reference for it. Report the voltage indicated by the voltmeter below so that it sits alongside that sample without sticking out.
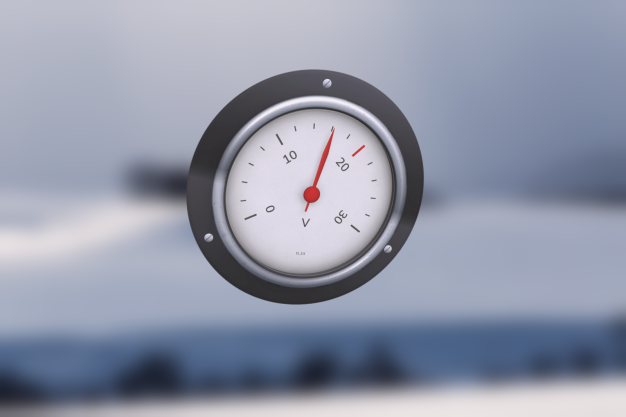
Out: 16,V
